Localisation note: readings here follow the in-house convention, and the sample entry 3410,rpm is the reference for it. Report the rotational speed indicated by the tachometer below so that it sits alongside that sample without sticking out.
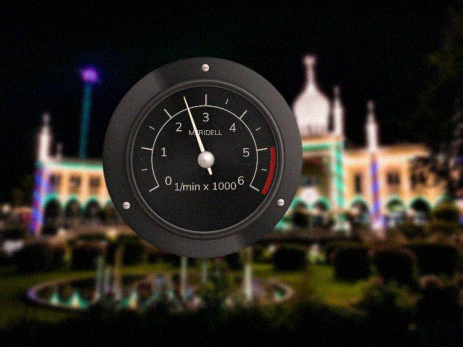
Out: 2500,rpm
